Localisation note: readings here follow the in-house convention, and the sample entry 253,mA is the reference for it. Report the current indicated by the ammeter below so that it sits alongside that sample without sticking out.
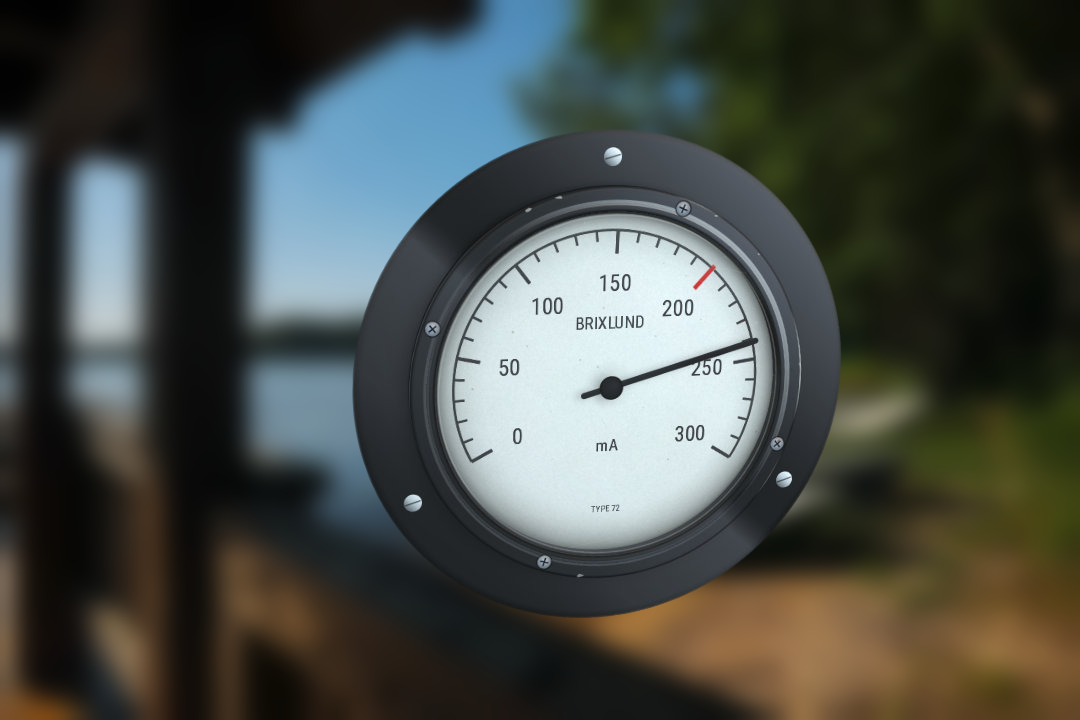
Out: 240,mA
